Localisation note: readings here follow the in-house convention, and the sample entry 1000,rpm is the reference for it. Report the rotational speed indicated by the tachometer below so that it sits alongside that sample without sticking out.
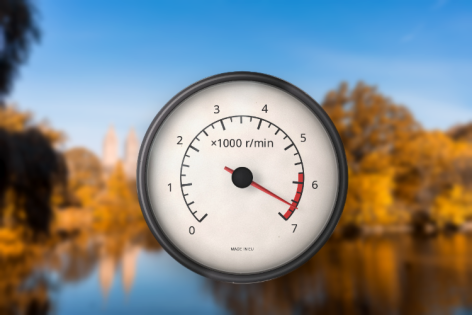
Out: 6625,rpm
